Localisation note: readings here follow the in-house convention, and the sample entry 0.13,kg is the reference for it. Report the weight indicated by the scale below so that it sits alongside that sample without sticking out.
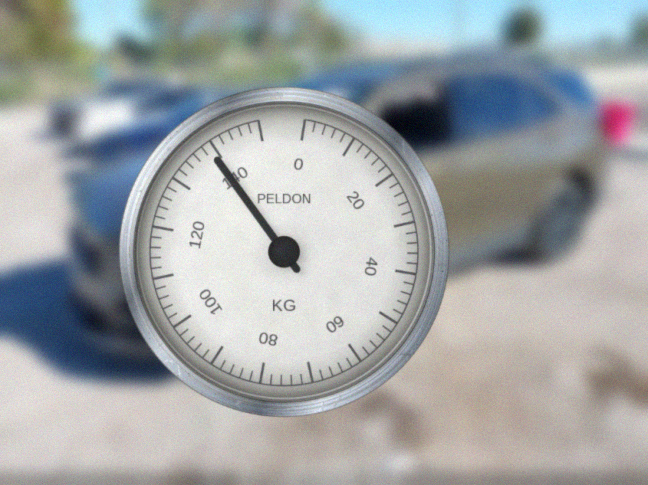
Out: 139,kg
